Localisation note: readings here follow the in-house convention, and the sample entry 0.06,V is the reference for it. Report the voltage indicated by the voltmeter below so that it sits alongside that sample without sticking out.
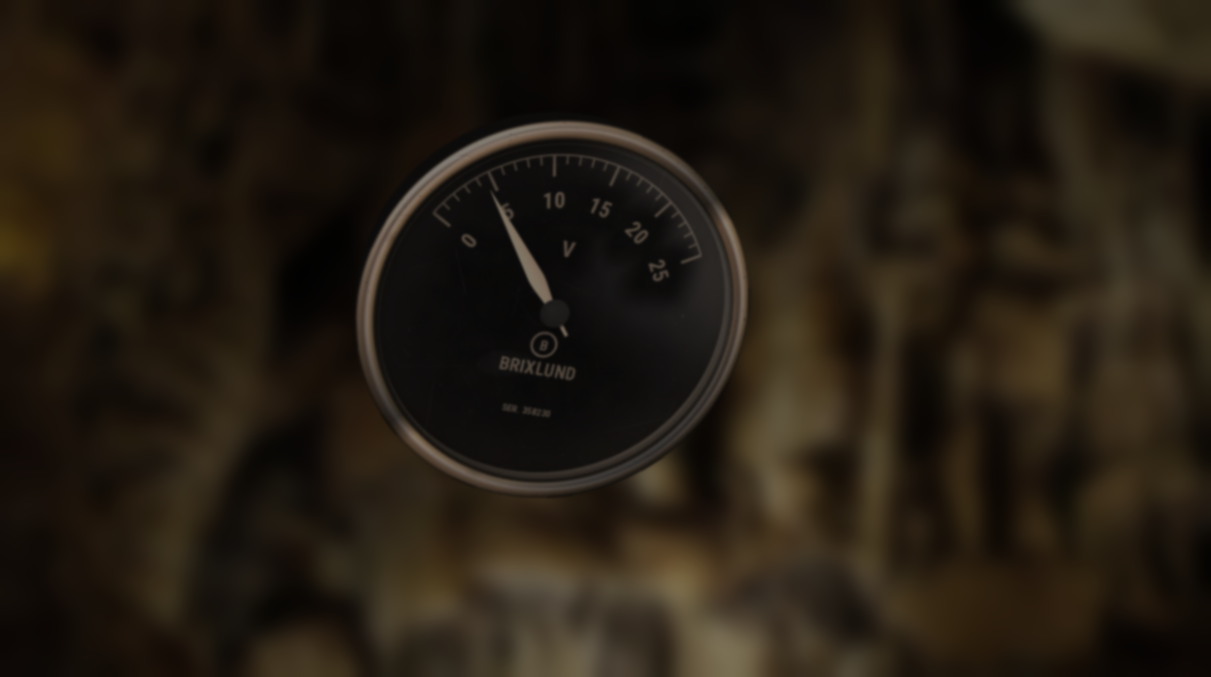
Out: 4.5,V
